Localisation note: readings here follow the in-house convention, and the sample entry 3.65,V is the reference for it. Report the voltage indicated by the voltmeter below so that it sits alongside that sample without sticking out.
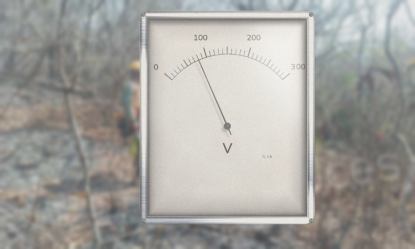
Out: 80,V
